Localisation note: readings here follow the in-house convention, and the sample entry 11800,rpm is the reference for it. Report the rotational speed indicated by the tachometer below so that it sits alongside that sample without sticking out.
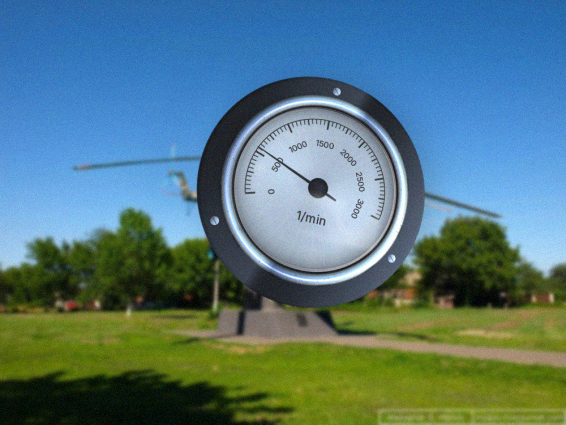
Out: 550,rpm
